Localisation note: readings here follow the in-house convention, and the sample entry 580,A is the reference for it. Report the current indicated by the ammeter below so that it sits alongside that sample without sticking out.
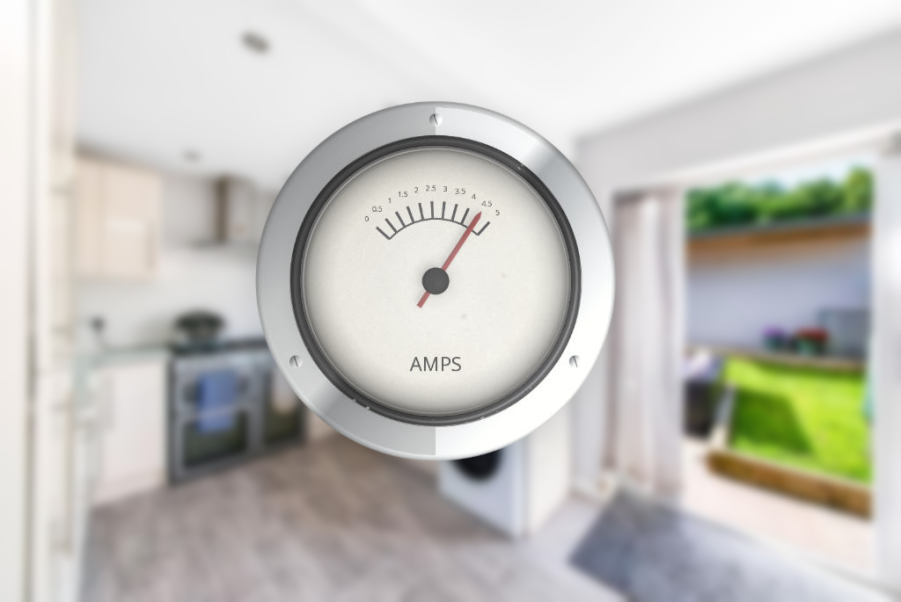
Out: 4.5,A
